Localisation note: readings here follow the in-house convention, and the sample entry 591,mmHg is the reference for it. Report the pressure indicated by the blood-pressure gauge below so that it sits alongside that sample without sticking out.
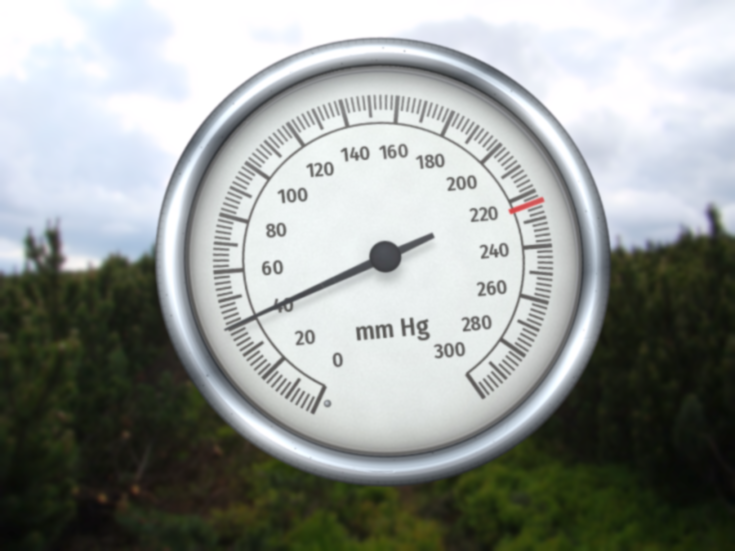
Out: 40,mmHg
